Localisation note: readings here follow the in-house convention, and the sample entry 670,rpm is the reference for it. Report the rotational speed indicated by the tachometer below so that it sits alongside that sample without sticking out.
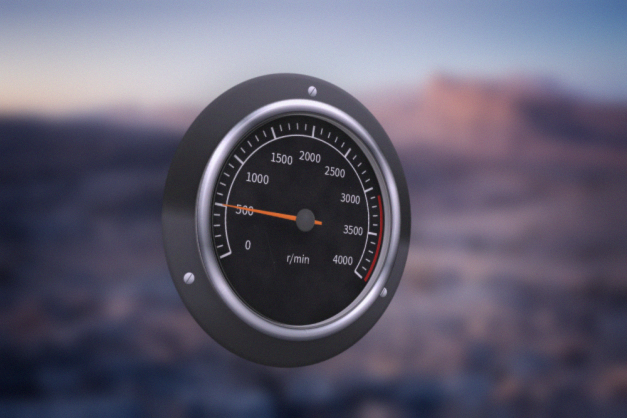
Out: 500,rpm
